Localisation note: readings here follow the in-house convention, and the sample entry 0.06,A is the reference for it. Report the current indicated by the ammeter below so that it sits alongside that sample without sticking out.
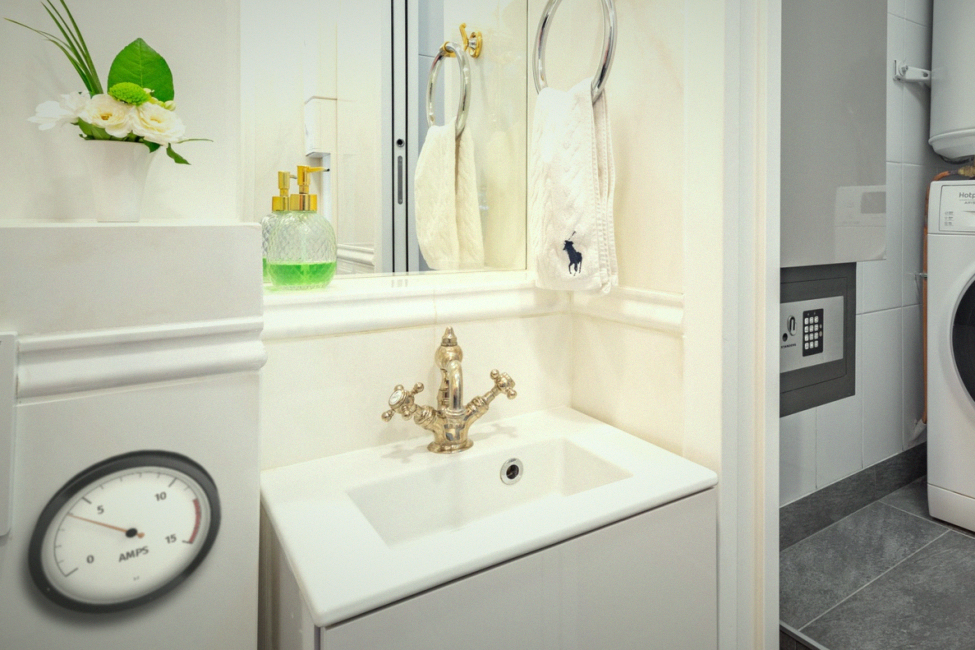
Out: 4,A
